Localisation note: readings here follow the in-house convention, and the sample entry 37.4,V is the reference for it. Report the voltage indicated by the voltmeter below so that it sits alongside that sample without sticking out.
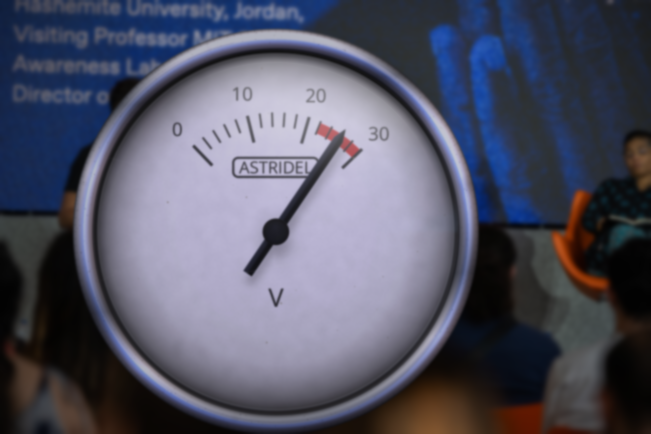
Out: 26,V
